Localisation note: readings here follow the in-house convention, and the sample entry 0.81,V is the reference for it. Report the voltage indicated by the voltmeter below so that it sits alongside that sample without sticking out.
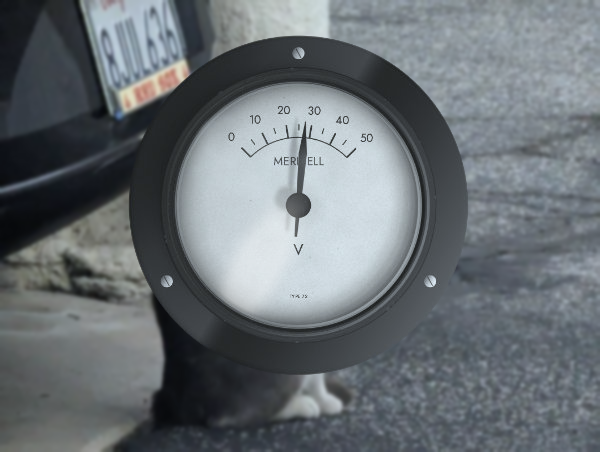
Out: 27.5,V
